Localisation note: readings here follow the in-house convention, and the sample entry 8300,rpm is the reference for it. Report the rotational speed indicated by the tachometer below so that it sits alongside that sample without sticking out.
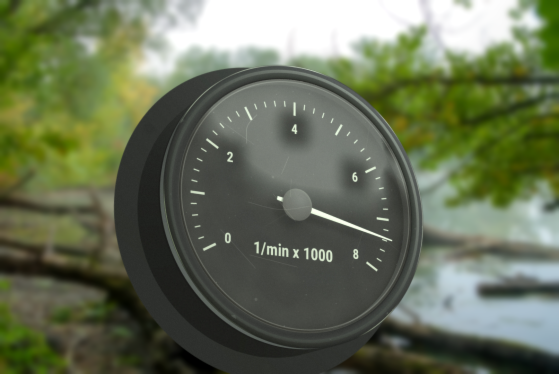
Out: 7400,rpm
